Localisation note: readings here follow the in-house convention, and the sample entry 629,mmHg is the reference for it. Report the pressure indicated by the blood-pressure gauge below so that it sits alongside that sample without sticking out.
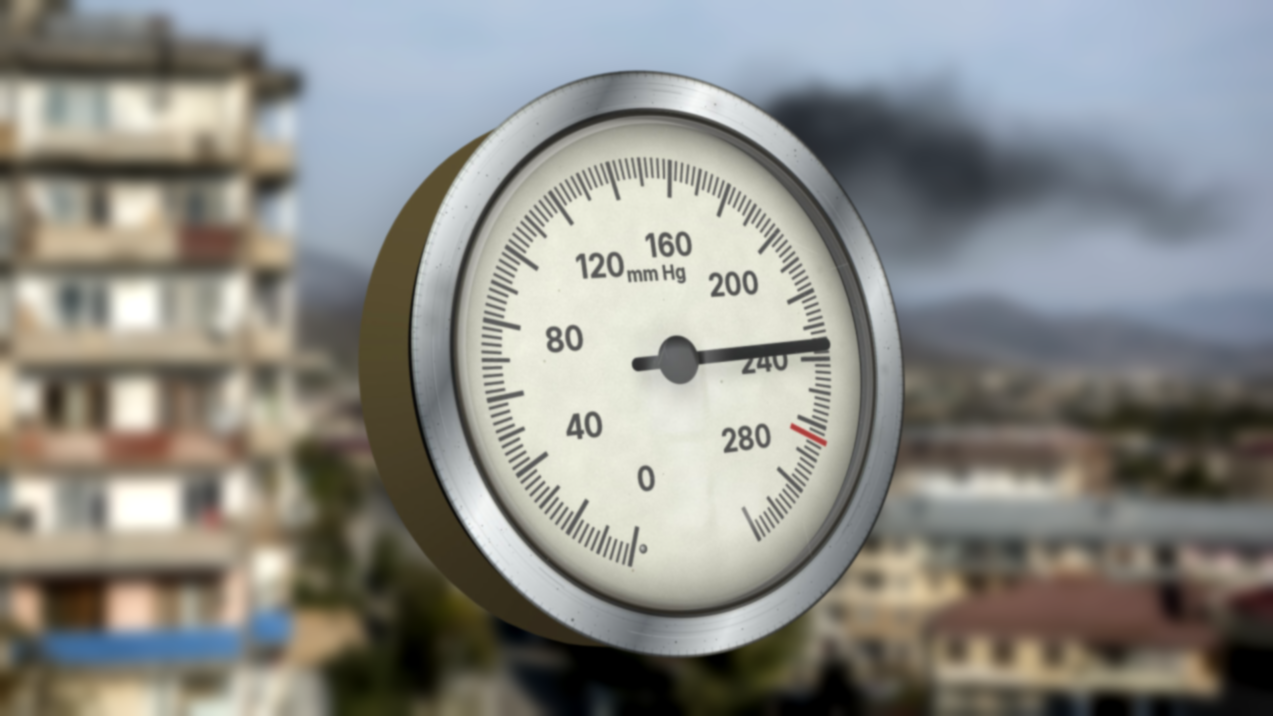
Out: 236,mmHg
